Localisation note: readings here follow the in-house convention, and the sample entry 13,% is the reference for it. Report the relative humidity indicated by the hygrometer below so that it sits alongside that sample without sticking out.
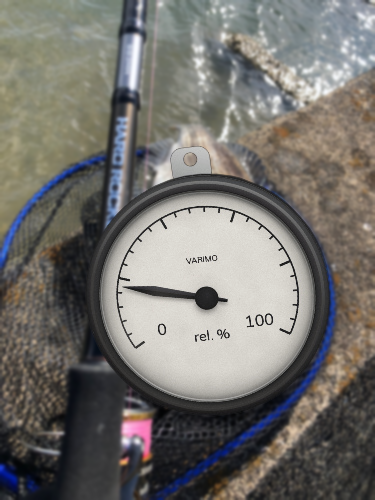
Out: 18,%
